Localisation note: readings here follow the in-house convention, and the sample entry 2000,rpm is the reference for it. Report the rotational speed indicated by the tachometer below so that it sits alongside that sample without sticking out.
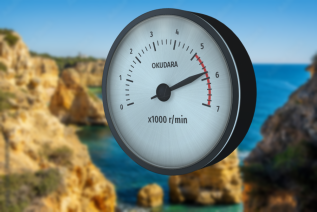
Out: 5800,rpm
